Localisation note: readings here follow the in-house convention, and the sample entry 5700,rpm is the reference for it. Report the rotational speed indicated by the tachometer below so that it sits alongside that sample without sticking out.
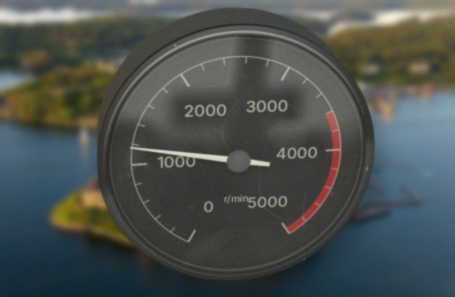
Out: 1200,rpm
